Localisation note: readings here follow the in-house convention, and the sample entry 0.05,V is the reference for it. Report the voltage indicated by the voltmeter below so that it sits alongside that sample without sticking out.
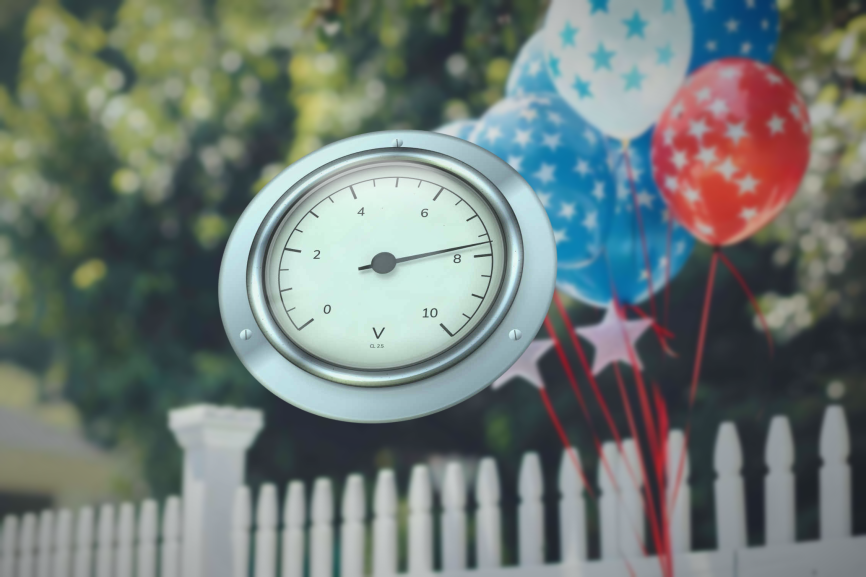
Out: 7.75,V
